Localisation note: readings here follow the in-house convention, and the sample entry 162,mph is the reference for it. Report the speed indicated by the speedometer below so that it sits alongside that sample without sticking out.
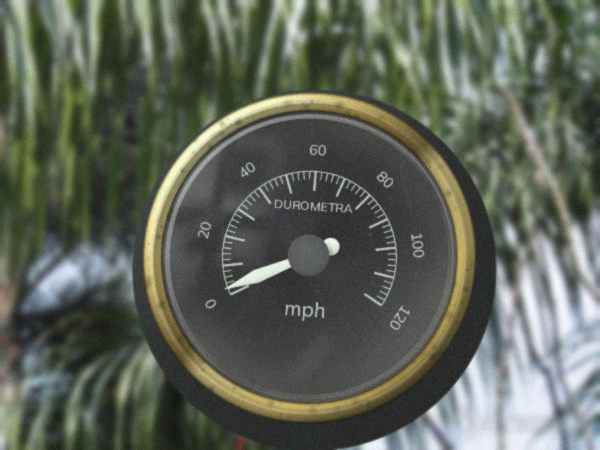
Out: 2,mph
